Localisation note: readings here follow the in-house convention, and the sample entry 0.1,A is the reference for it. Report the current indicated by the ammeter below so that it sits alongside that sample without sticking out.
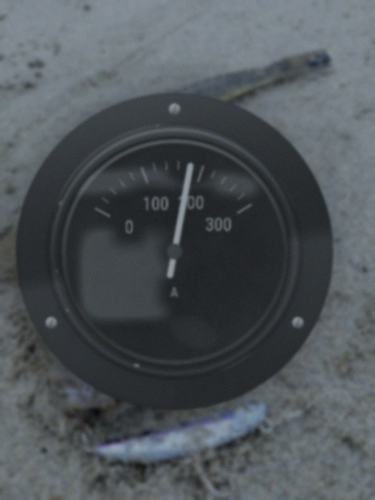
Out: 180,A
